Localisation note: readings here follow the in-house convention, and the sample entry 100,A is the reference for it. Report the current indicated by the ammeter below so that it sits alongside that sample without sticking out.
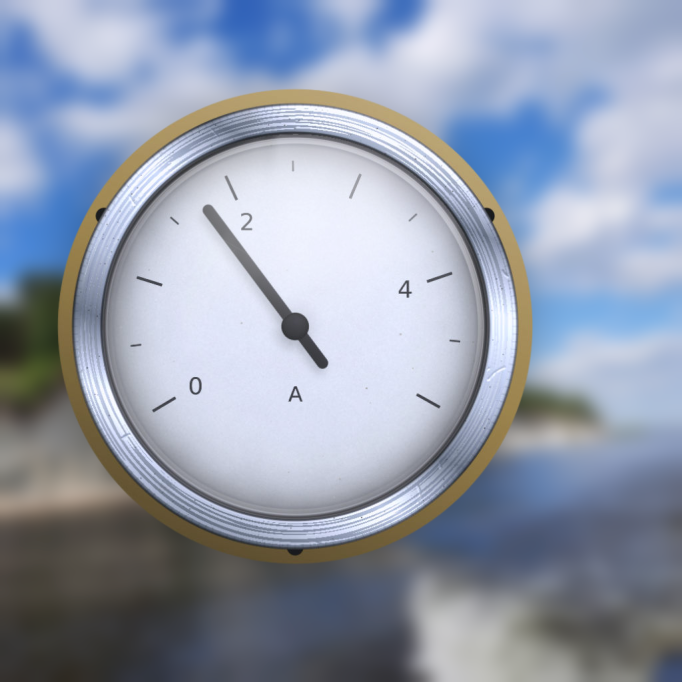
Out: 1.75,A
